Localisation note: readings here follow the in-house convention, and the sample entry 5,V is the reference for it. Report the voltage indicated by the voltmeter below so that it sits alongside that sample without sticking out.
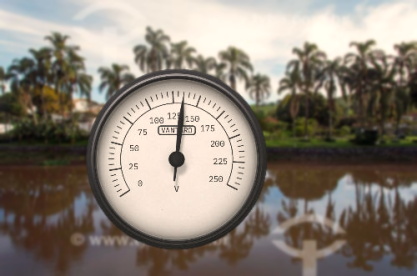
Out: 135,V
